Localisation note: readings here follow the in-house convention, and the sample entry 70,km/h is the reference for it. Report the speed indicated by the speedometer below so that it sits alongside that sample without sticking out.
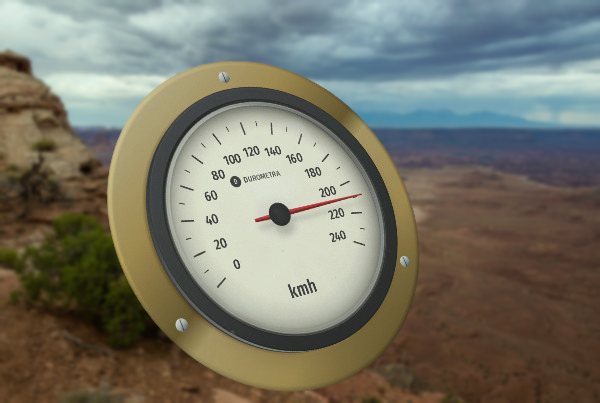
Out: 210,km/h
